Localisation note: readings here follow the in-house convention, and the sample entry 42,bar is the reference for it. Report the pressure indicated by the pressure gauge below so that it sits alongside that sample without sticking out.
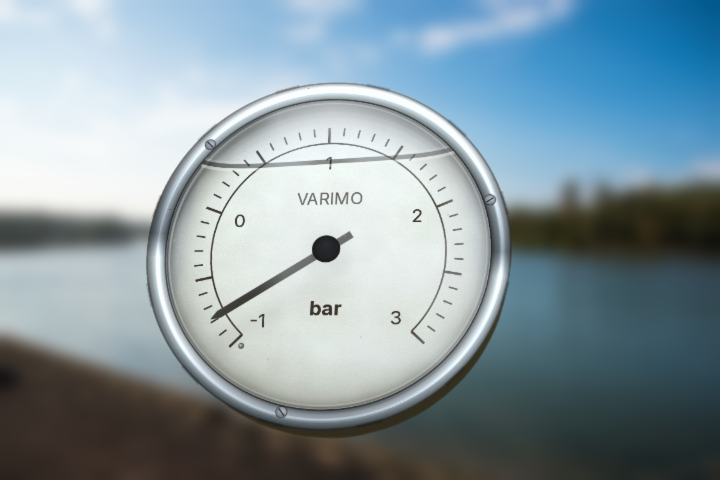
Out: -0.8,bar
